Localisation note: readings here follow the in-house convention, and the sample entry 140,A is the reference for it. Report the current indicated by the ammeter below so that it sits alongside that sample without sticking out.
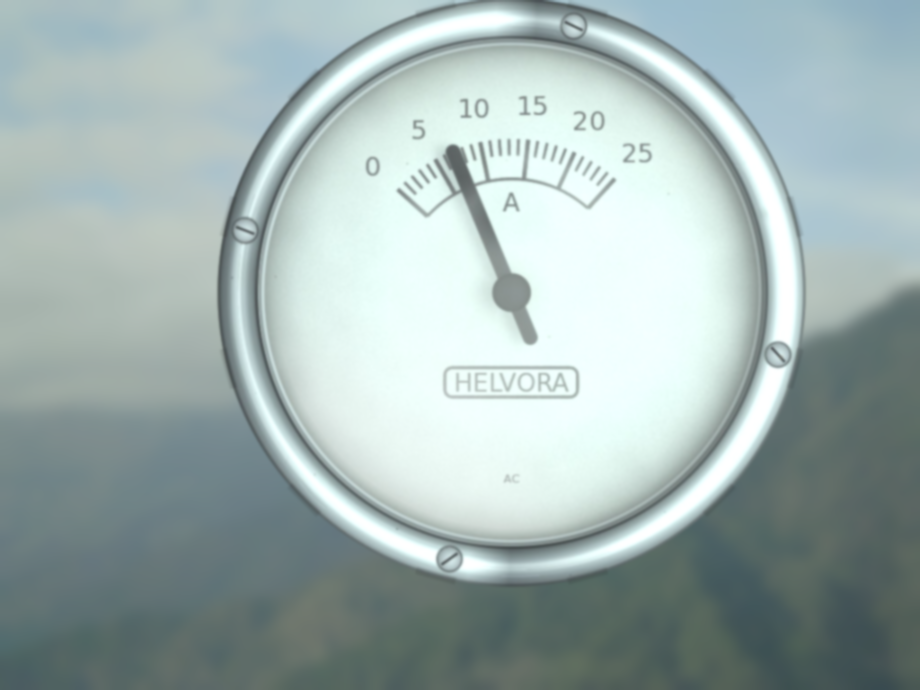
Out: 7,A
